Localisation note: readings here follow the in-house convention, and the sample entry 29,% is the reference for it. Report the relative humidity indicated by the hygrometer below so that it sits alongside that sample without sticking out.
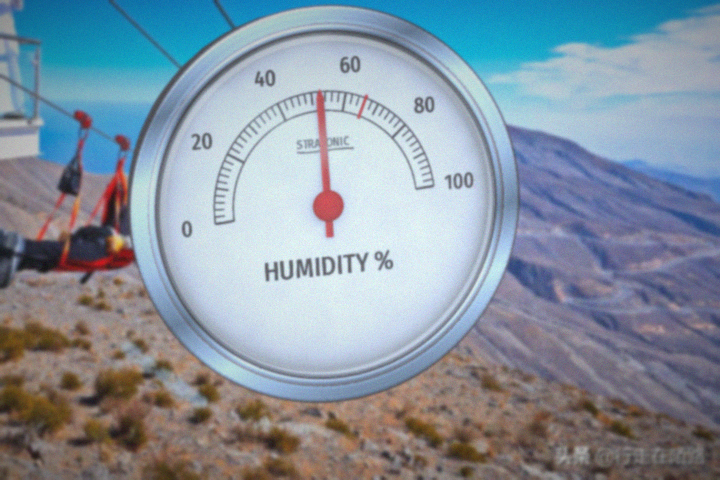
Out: 52,%
